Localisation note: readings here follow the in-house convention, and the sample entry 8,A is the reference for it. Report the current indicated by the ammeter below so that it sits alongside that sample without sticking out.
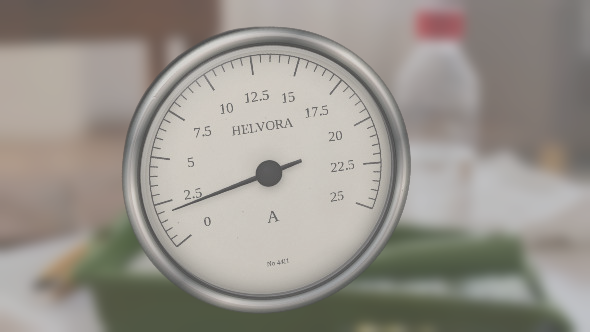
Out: 2,A
